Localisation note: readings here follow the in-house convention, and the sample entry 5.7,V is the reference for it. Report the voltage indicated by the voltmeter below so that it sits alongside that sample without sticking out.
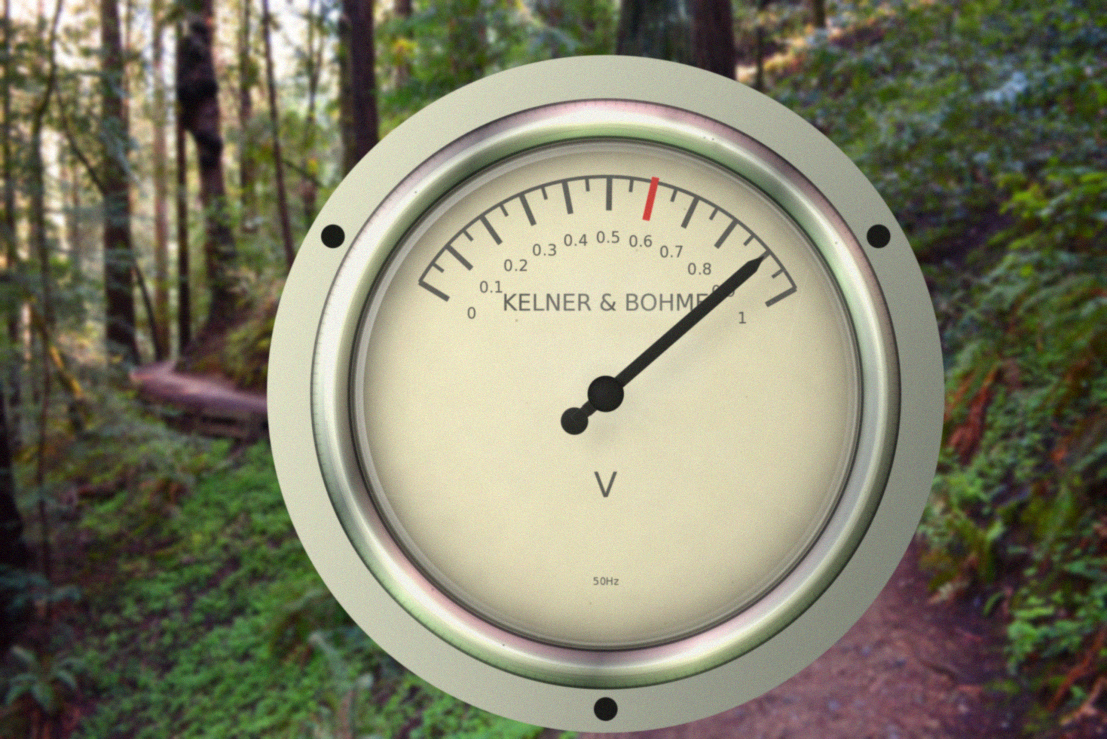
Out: 0.9,V
